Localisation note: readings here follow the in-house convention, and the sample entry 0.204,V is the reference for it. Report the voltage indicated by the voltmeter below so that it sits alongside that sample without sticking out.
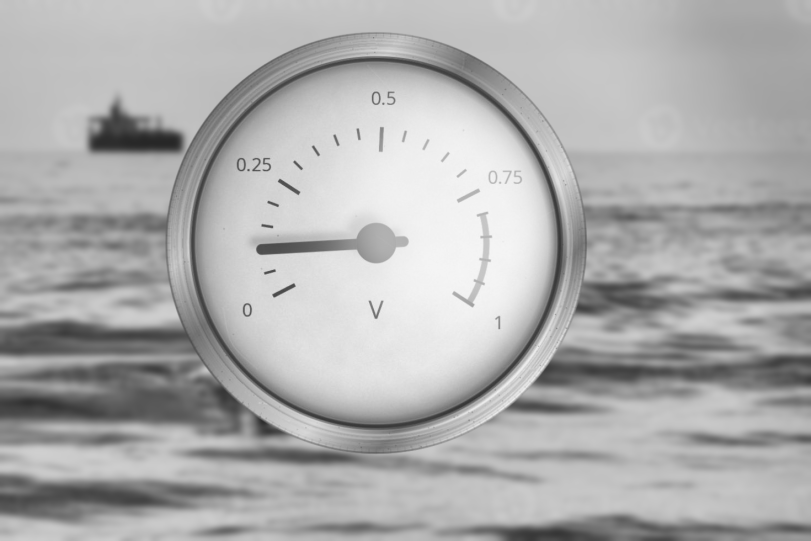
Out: 0.1,V
